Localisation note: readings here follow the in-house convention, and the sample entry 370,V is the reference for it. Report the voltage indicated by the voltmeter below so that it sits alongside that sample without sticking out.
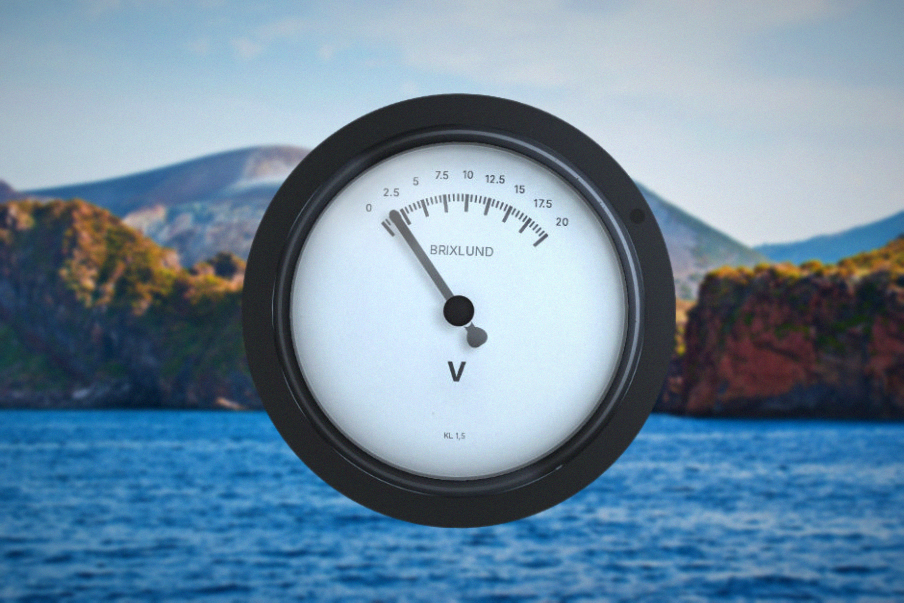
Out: 1.5,V
